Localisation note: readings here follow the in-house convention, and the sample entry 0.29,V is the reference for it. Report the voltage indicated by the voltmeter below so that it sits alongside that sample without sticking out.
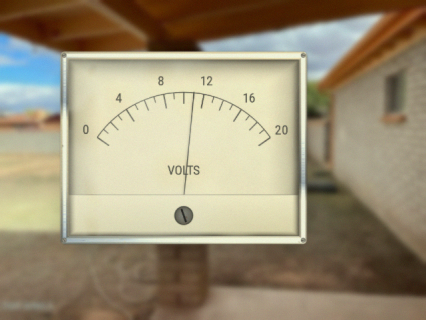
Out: 11,V
